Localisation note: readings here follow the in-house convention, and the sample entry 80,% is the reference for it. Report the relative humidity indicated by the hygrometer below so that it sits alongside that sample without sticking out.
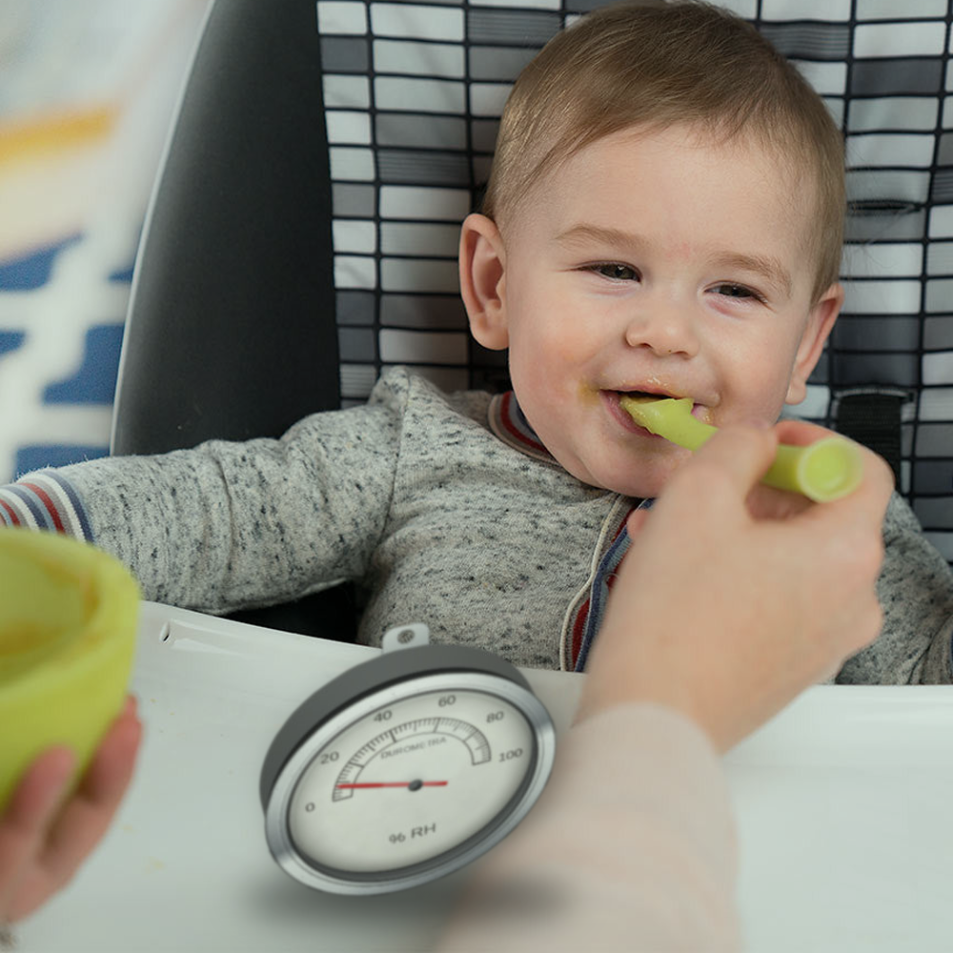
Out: 10,%
